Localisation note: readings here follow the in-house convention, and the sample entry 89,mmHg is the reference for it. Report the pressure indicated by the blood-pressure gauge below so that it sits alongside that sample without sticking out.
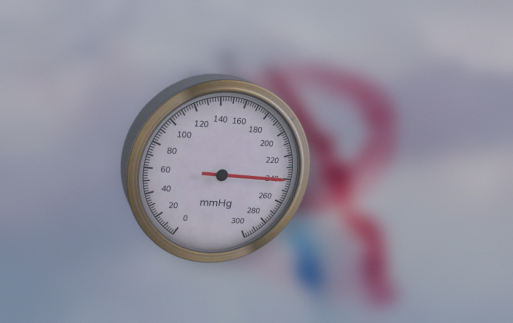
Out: 240,mmHg
